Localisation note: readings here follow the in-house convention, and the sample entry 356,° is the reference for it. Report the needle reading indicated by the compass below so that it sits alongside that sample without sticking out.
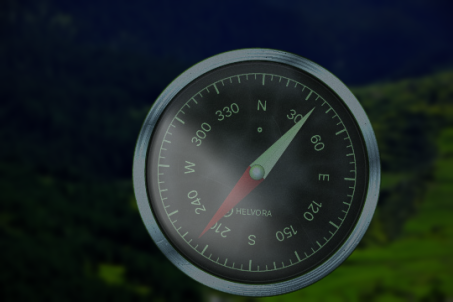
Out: 217.5,°
